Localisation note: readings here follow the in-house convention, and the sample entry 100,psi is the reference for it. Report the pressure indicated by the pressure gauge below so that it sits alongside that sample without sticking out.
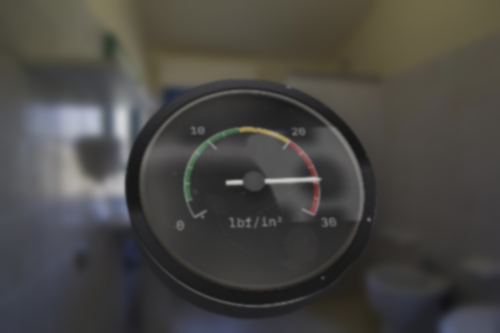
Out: 26,psi
